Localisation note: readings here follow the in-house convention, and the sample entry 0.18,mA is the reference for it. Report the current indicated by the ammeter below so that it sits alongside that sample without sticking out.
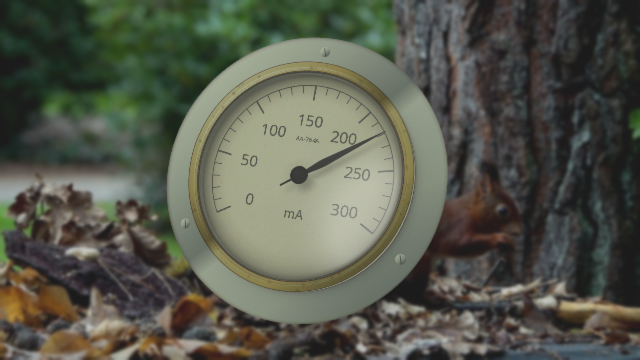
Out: 220,mA
